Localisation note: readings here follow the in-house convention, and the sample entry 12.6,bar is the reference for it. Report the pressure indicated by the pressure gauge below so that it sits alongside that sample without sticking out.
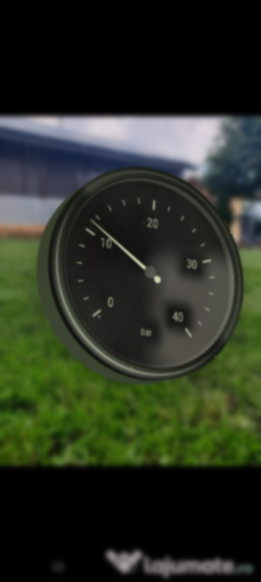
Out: 11,bar
